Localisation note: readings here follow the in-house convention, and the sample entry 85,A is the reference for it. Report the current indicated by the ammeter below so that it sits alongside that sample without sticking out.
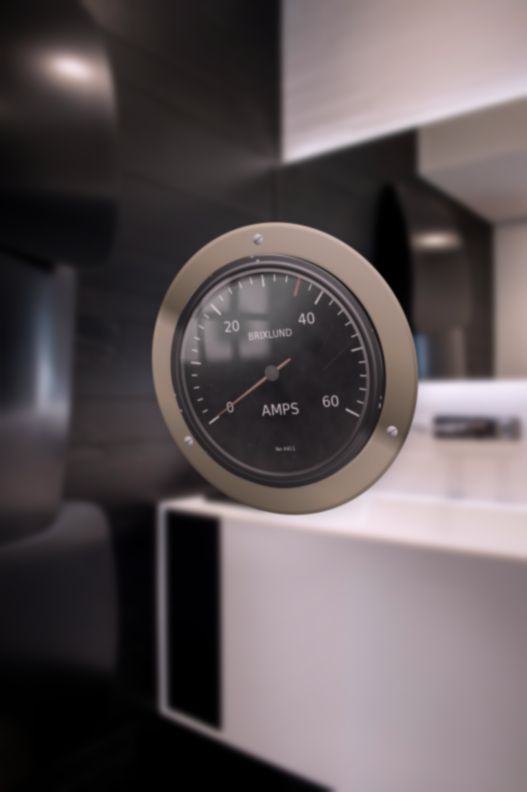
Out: 0,A
